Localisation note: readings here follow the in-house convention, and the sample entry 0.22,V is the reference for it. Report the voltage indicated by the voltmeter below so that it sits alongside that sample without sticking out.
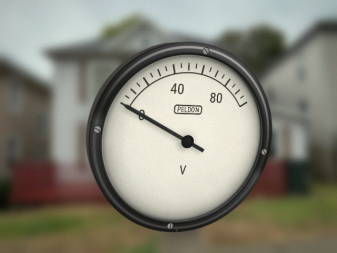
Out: 0,V
